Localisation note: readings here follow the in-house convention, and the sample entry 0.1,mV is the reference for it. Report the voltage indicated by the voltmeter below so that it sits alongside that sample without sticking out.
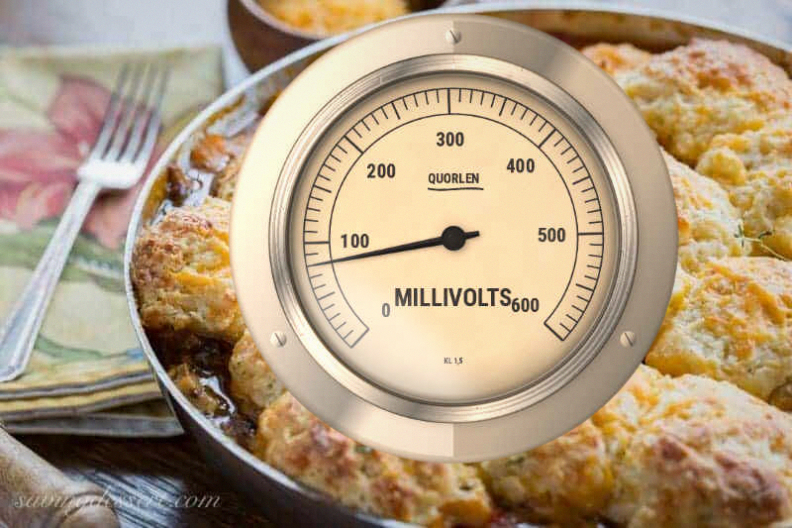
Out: 80,mV
